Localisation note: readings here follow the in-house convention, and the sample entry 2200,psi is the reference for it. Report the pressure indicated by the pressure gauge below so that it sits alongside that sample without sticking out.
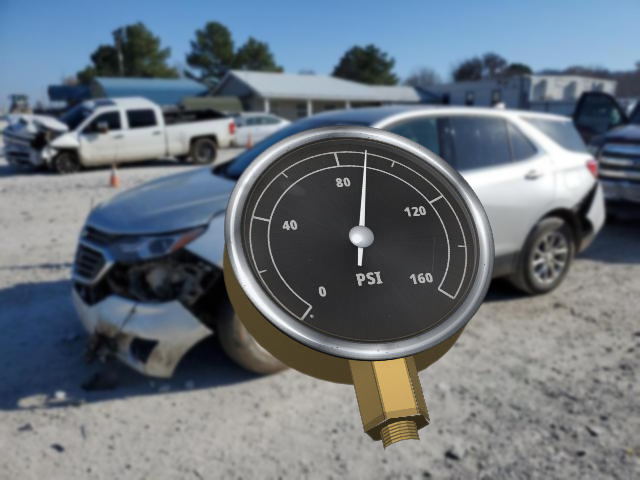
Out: 90,psi
